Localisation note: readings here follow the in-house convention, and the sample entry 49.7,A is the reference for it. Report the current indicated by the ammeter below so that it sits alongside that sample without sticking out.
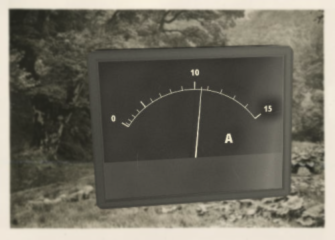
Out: 10.5,A
